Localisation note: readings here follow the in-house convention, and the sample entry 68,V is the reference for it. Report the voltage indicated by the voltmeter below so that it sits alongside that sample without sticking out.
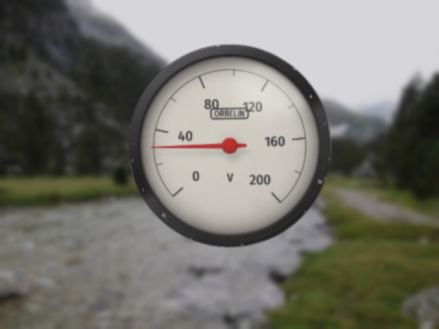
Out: 30,V
